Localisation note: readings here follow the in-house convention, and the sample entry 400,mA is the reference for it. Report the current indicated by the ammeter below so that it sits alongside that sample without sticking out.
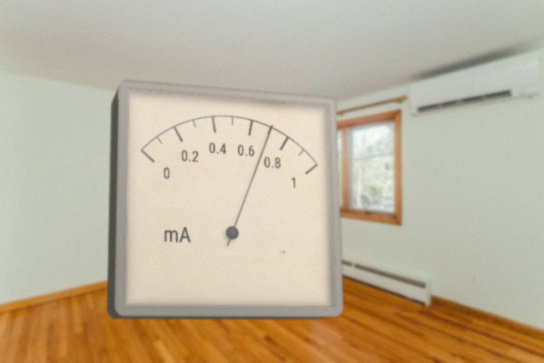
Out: 0.7,mA
